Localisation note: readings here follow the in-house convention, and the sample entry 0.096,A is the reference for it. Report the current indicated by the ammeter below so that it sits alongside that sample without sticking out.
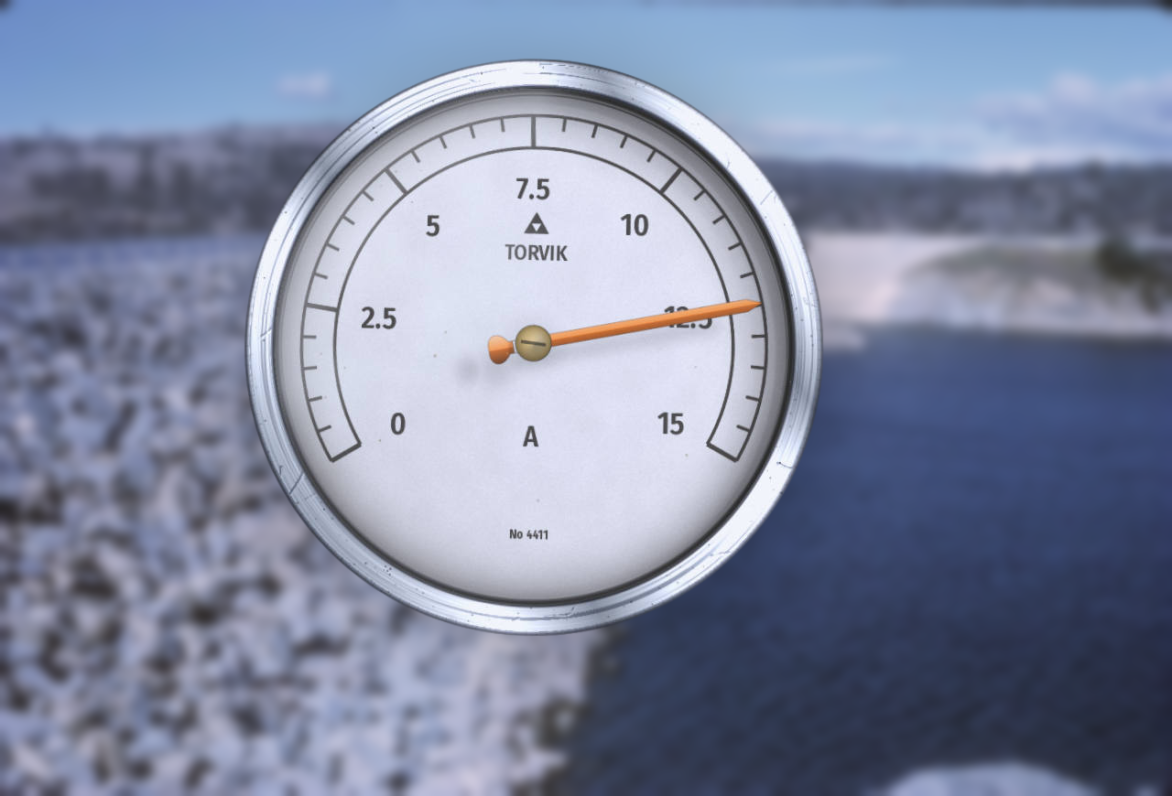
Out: 12.5,A
